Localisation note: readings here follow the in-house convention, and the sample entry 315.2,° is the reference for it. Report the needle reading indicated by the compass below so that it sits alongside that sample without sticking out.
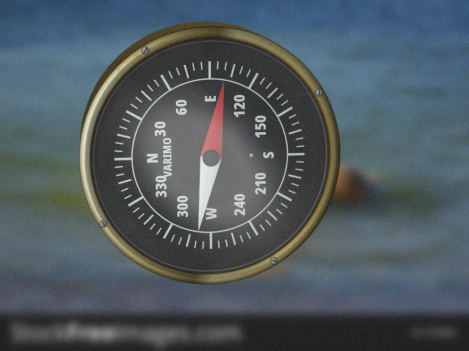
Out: 100,°
